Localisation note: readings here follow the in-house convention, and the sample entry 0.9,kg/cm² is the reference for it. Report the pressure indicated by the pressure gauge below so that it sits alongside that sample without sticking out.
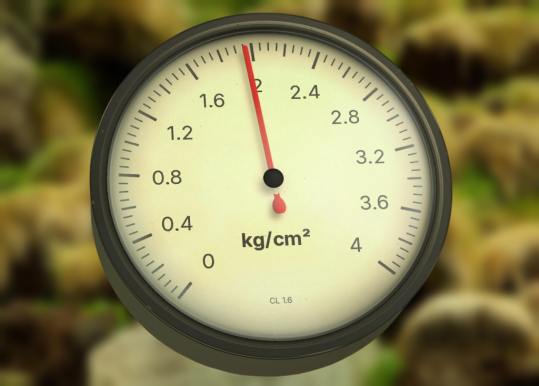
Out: 1.95,kg/cm²
